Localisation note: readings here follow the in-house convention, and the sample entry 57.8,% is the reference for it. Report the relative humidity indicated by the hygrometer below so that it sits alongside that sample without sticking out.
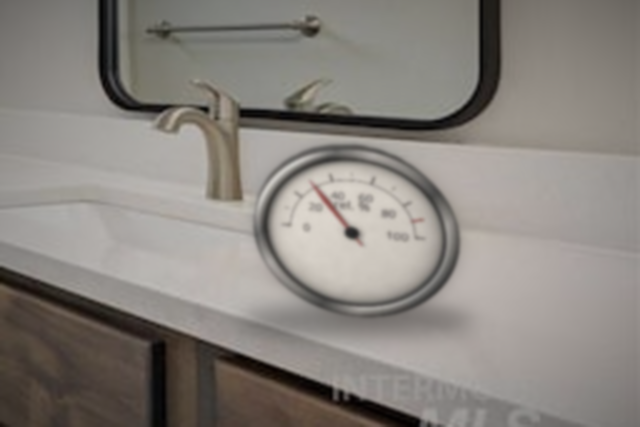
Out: 30,%
